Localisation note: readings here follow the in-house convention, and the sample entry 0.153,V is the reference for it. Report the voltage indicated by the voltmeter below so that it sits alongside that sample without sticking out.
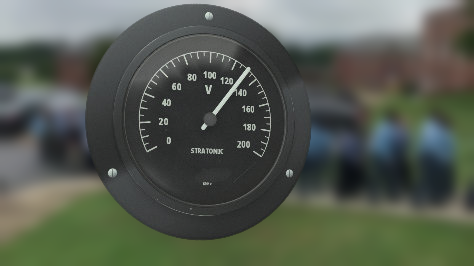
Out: 130,V
